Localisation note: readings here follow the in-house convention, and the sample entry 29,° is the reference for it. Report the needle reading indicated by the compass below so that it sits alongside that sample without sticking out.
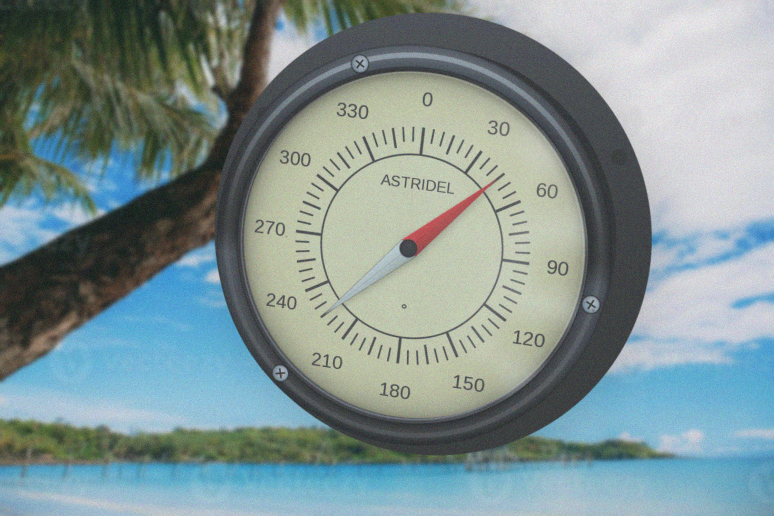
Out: 45,°
